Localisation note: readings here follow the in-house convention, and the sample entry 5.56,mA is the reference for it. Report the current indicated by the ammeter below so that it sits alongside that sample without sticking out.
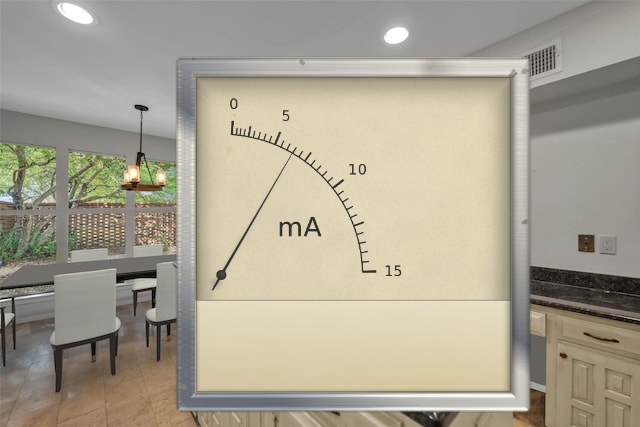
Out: 6.5,mA
